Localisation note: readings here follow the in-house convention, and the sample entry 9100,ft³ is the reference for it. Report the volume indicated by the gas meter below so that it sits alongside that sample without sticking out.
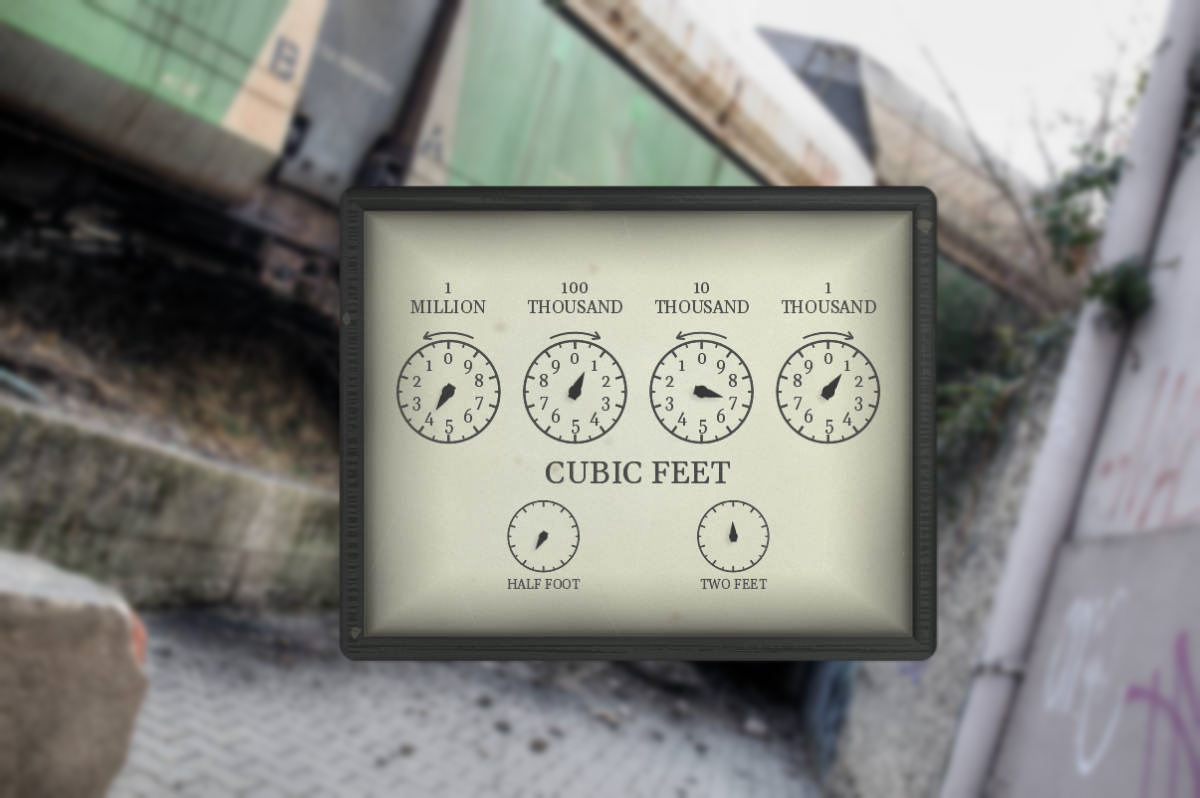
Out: 407100,ft³
